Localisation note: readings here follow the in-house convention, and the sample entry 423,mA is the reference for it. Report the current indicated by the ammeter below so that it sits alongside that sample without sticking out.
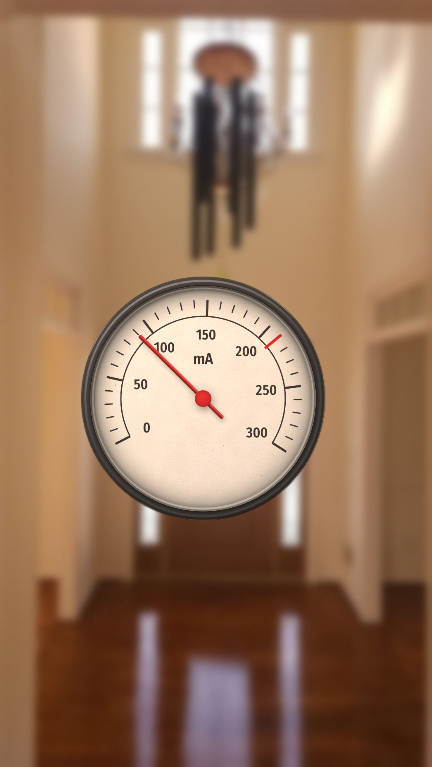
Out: 90,mA
